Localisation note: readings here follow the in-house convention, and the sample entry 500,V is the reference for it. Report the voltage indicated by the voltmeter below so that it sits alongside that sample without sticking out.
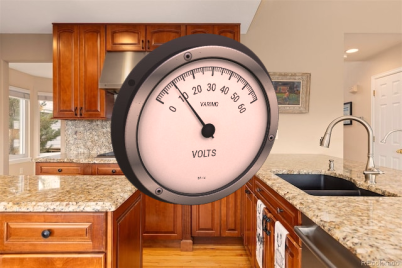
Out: 10,V
